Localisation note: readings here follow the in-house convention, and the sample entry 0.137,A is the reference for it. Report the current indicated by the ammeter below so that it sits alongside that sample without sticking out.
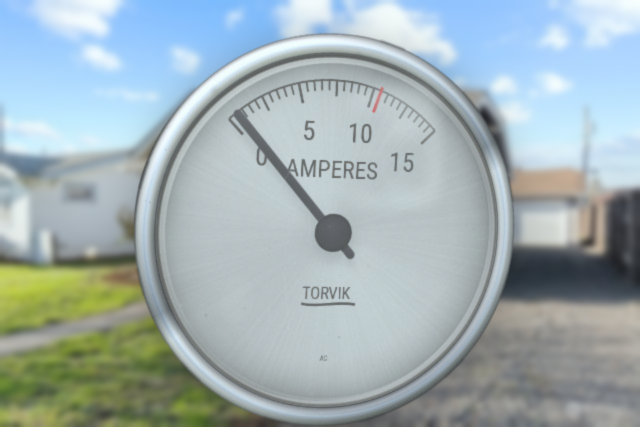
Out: 0.5,A
